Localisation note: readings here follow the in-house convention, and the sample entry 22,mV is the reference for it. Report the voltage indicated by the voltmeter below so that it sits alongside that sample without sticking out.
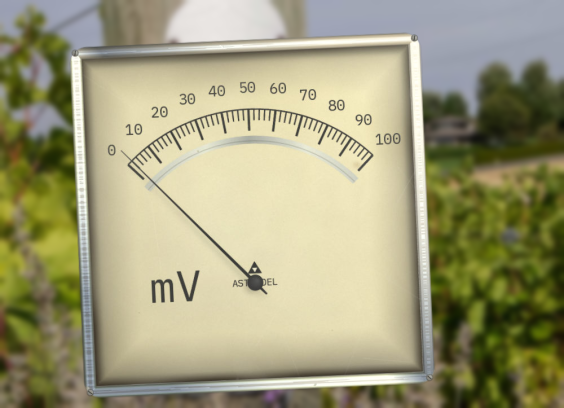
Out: 2,mV
